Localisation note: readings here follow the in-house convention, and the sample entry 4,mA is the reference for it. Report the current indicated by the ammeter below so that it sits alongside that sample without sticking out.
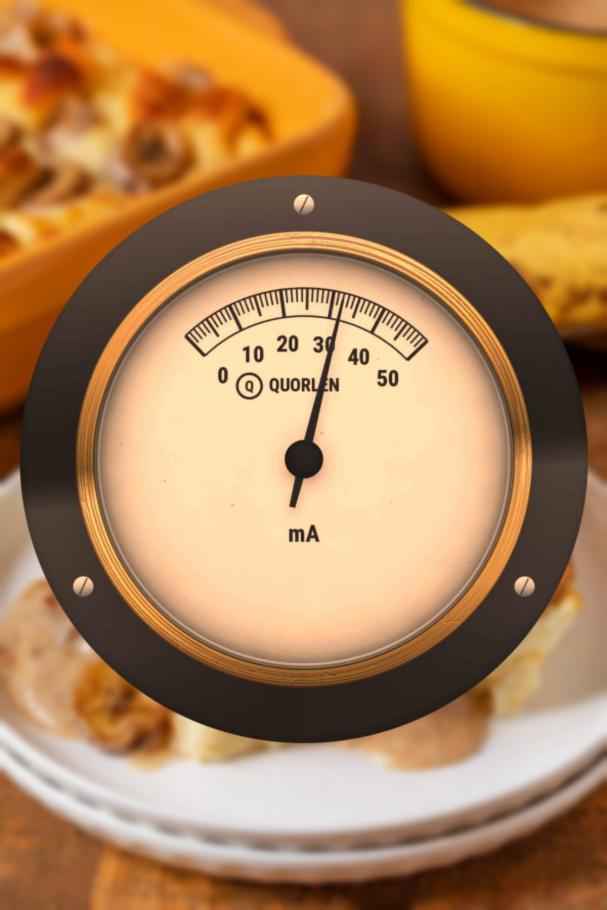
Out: 32,mA
